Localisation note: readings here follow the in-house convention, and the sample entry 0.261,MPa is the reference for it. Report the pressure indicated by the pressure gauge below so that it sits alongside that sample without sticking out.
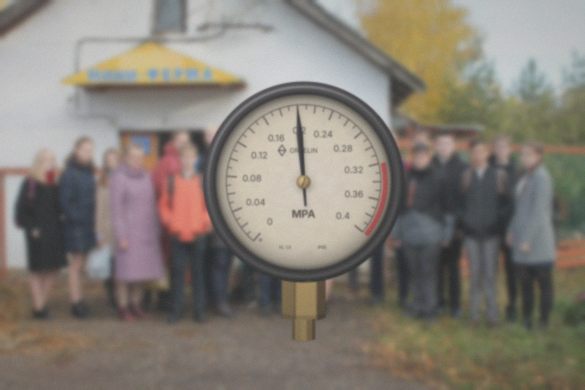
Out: 0.2,MPa
